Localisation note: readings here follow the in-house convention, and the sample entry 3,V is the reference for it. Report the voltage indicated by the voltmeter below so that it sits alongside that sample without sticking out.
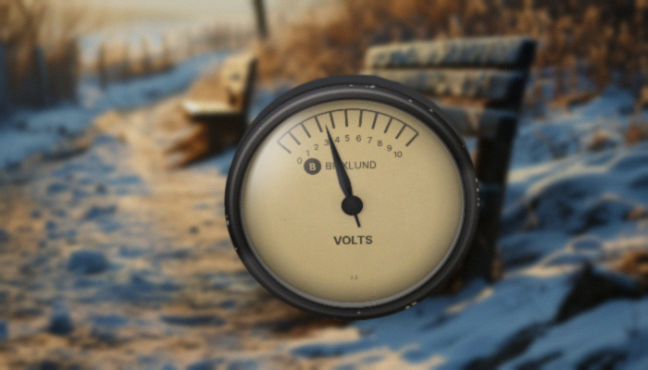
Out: 3.5,V
